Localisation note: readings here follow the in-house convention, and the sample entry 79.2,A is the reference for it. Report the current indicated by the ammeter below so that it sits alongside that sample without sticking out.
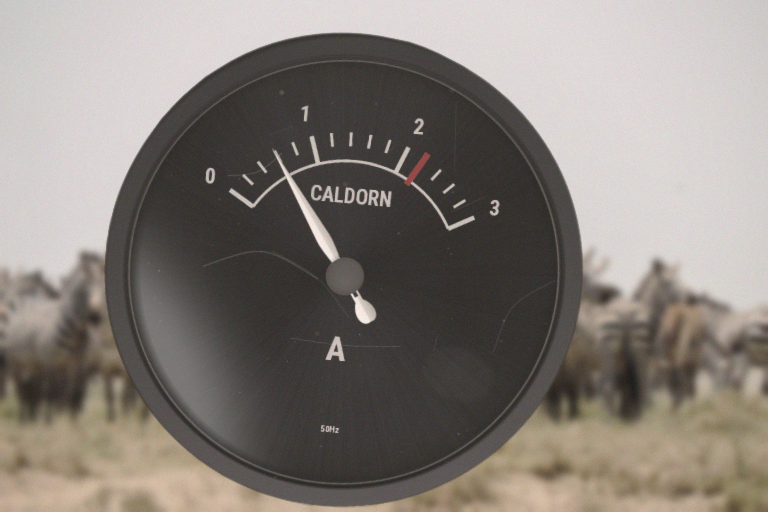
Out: 0.6,A
